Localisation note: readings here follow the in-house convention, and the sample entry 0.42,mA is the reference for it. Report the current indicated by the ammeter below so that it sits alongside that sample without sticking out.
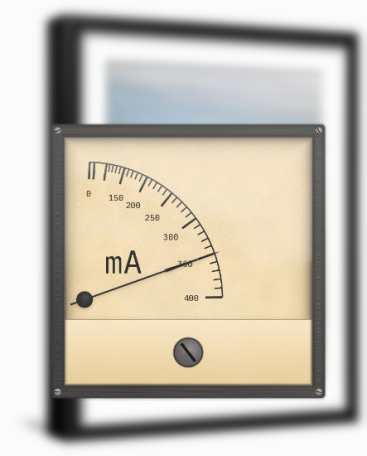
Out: 350,mA
